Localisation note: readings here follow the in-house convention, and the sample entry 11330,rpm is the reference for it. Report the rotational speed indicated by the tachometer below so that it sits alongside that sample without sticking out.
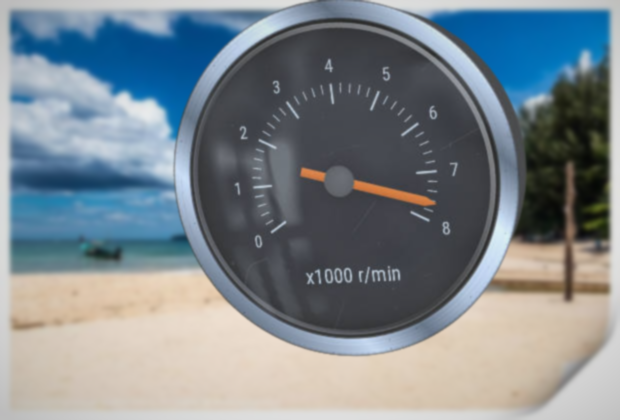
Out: 7600,rpm
